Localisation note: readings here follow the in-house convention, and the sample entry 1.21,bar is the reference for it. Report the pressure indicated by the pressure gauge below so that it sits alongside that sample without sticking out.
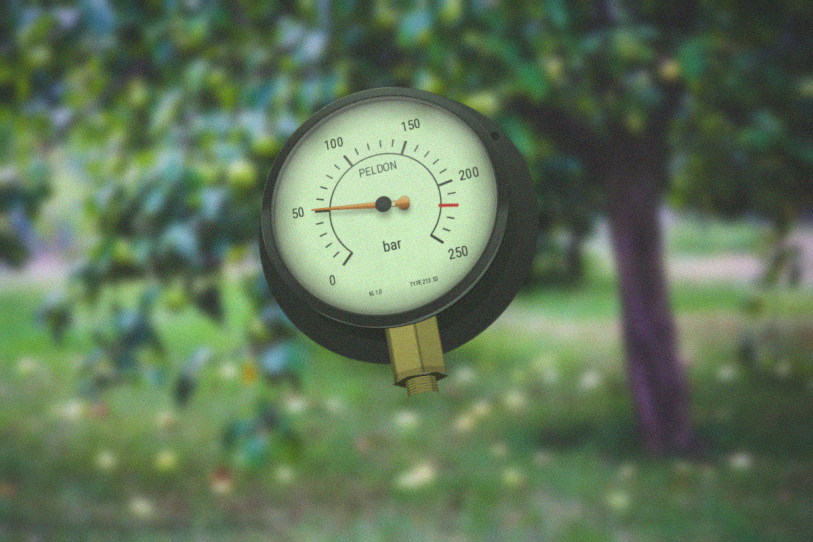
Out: 50,bar
